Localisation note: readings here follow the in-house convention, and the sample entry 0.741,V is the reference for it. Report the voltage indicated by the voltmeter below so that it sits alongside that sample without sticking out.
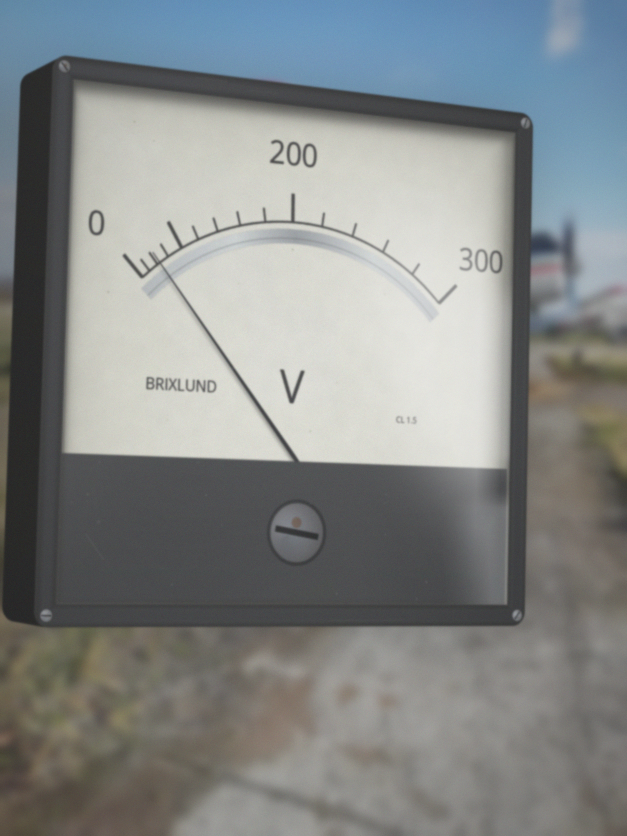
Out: 60,V
